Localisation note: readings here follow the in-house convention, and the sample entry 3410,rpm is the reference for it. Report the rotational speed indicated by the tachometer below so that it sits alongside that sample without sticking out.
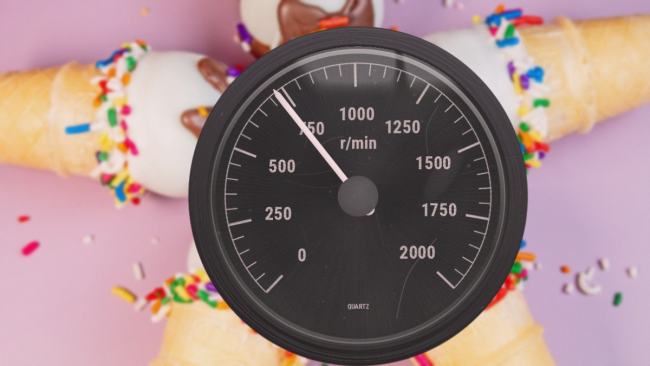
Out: 725,rpm
